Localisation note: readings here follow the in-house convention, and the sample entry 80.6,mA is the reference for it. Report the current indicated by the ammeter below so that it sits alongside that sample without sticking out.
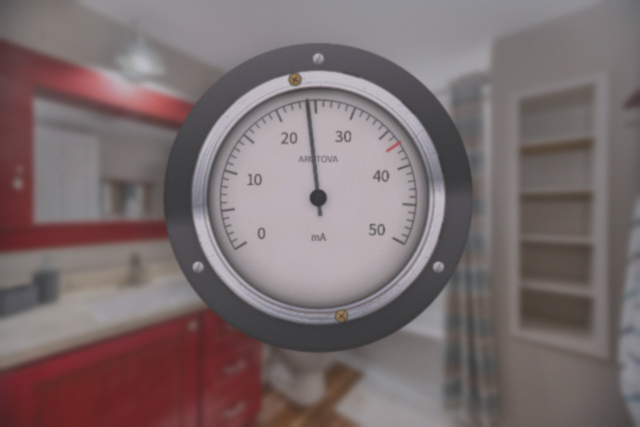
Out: 24,mA
